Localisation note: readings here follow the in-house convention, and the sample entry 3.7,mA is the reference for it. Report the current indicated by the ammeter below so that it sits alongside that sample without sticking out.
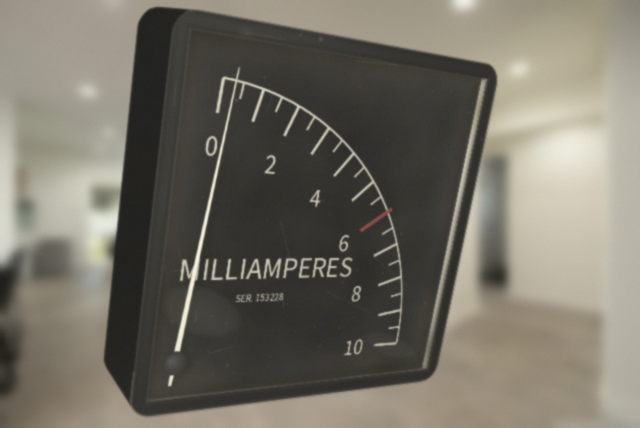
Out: 0.25,mA
